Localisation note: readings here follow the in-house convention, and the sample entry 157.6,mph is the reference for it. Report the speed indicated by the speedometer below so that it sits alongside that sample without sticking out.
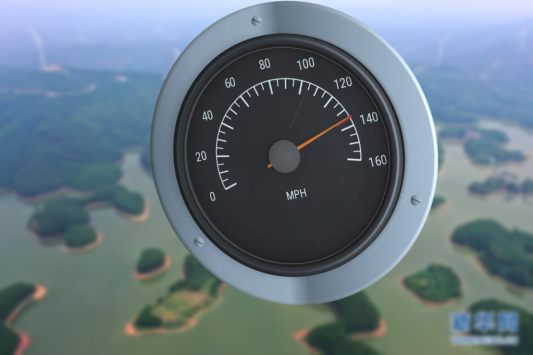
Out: 135,mph
